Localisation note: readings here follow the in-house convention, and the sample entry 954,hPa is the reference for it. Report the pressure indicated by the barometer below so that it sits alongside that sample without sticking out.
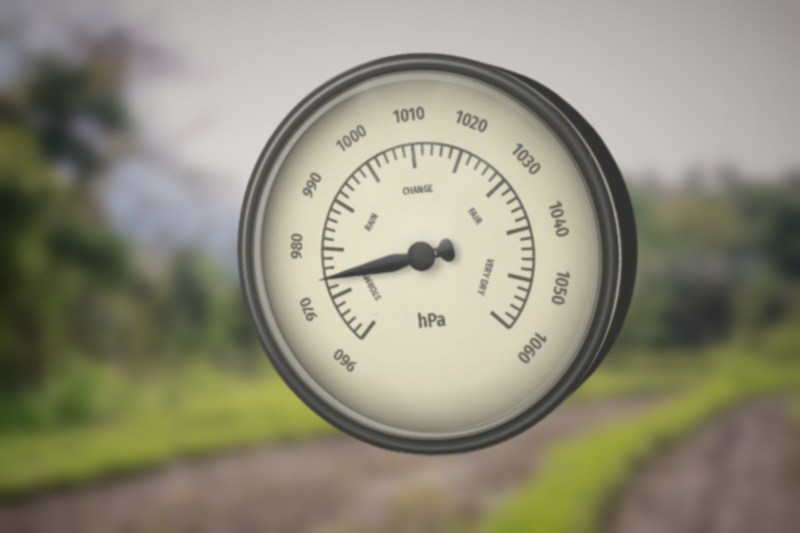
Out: 974,hPa
